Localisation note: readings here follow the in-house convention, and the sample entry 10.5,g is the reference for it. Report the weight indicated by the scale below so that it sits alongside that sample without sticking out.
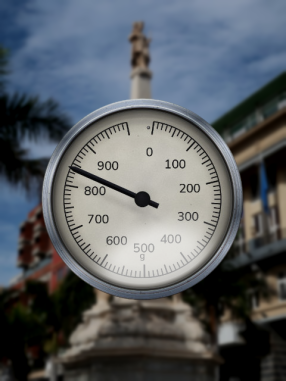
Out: 840,g
